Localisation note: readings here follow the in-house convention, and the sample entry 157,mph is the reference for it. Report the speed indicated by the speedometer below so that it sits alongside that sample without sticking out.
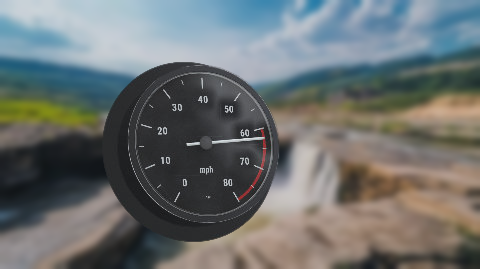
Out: 62.5,mph
